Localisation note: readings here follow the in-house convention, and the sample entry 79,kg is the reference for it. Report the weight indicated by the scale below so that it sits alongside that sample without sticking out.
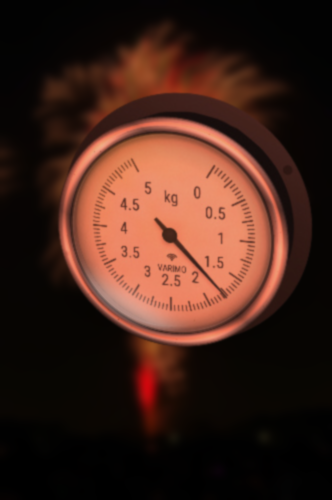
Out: 1.75,kg
